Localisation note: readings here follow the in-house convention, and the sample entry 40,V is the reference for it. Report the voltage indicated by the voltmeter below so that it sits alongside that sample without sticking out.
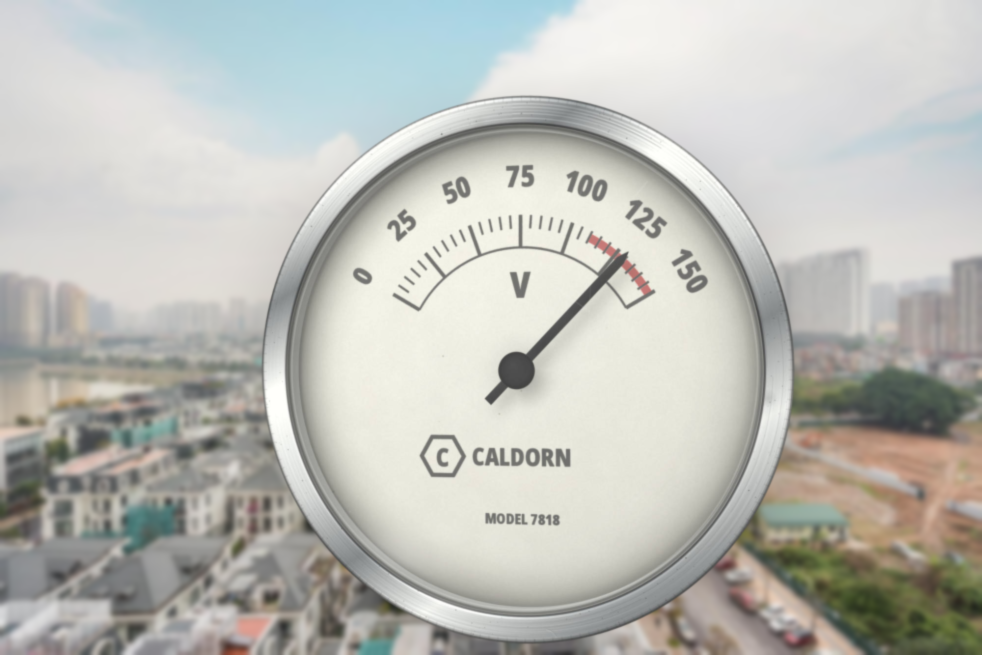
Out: 130,V
